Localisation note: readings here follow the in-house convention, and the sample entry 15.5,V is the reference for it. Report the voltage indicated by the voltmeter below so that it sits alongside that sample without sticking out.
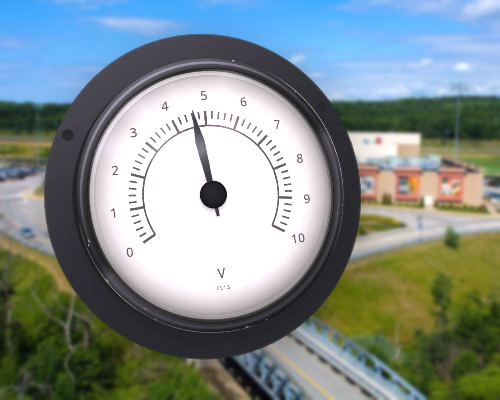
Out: 4.6,V
